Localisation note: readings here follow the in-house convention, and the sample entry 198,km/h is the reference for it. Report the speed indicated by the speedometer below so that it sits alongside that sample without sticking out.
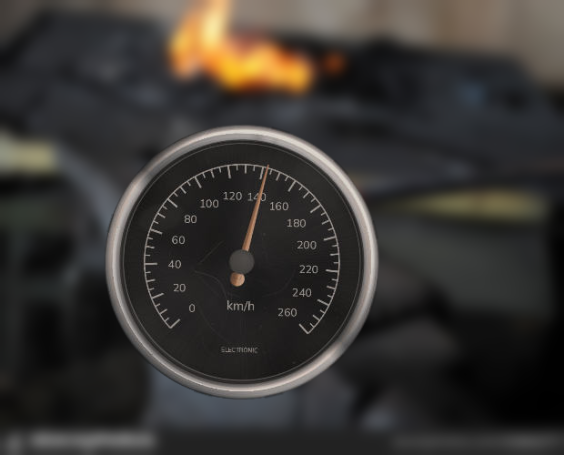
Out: 142.5,km/h
